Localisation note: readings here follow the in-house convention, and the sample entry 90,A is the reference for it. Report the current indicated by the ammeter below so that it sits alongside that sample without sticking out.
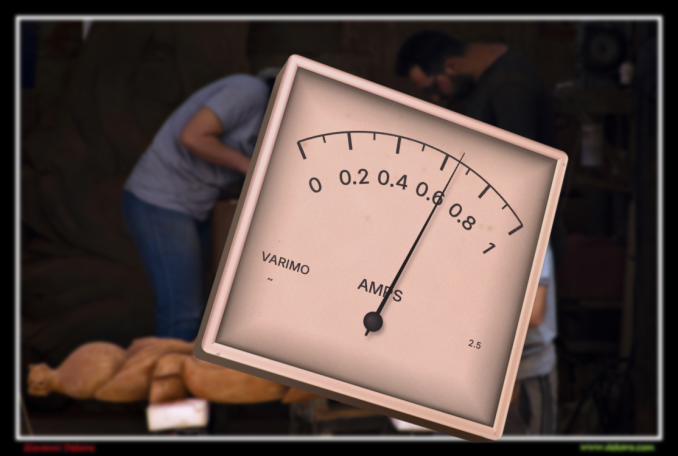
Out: 0.65,A
